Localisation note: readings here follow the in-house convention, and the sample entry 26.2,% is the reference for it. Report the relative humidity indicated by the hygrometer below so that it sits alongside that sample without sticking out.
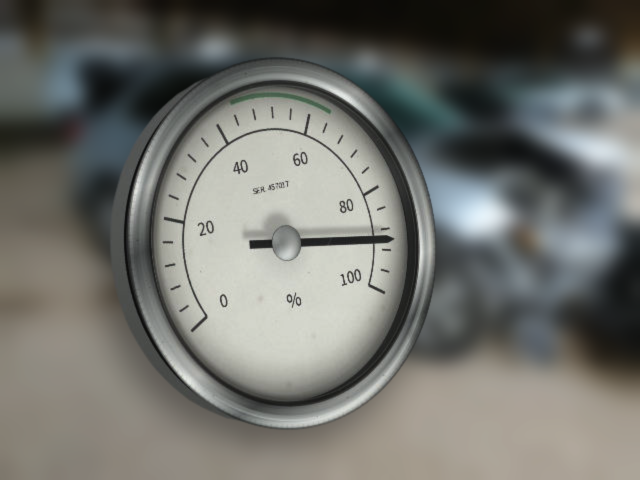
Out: 90,%
